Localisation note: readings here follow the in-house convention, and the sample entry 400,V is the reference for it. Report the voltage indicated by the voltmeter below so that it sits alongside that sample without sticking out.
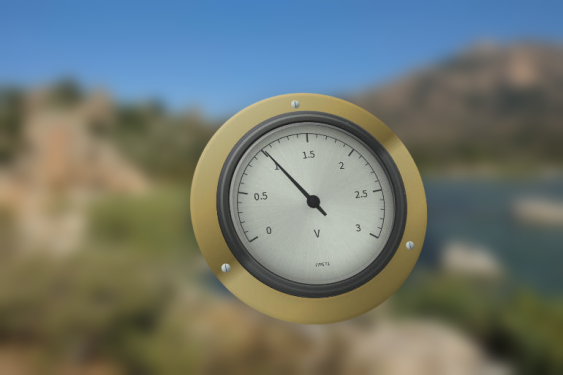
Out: 1,V
